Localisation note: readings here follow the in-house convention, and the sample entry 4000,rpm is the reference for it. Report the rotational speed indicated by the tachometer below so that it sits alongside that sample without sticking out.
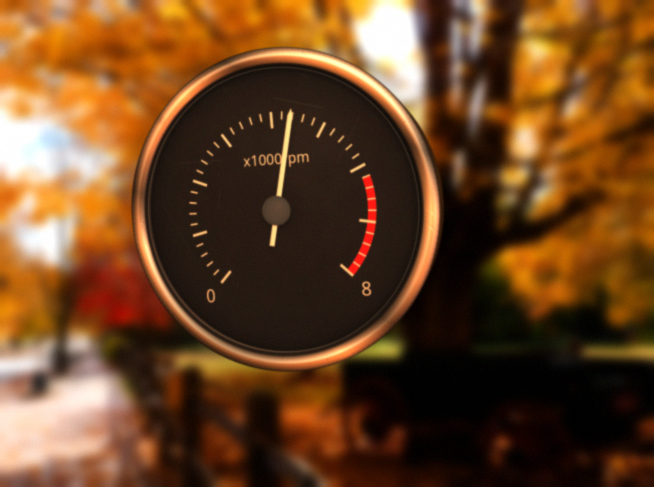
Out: 4400,rpm
